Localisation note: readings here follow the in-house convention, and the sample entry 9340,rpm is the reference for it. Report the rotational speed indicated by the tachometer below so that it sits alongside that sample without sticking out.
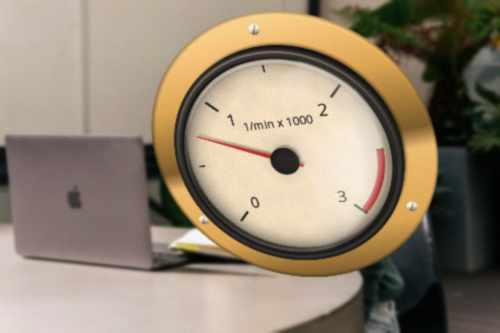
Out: 750,rpm
